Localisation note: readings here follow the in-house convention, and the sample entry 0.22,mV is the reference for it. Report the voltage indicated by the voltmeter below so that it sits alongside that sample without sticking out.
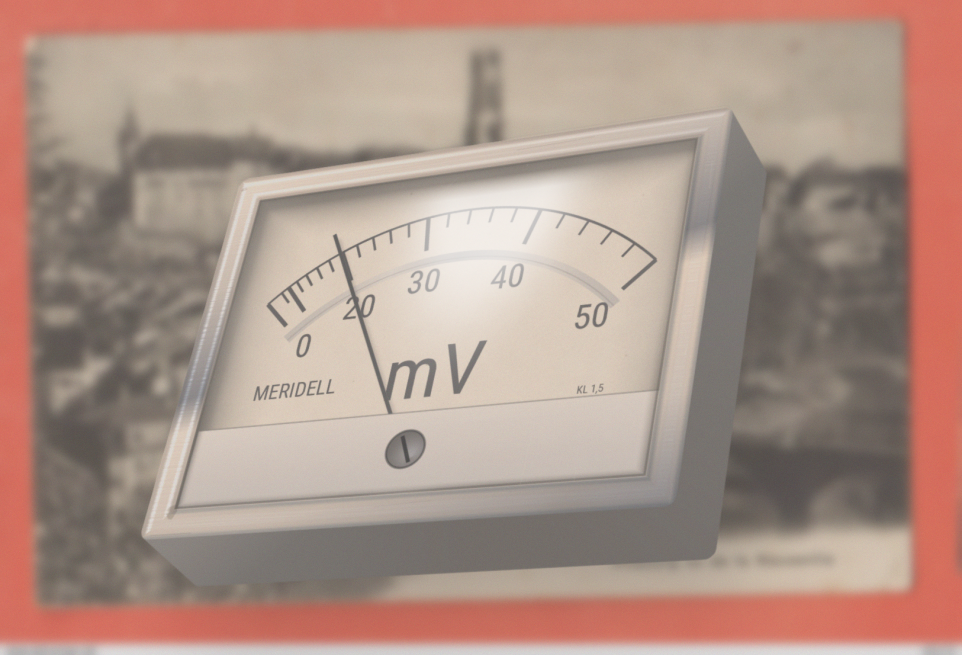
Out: 20,mV
